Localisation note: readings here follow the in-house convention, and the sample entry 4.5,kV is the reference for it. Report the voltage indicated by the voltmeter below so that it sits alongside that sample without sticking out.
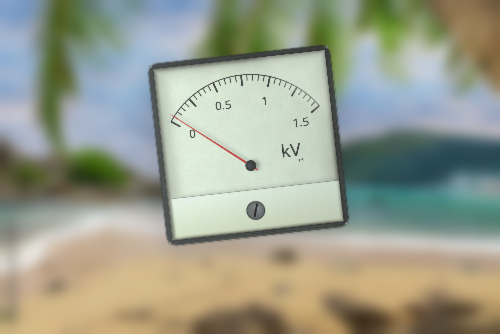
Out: 0.05,kV
